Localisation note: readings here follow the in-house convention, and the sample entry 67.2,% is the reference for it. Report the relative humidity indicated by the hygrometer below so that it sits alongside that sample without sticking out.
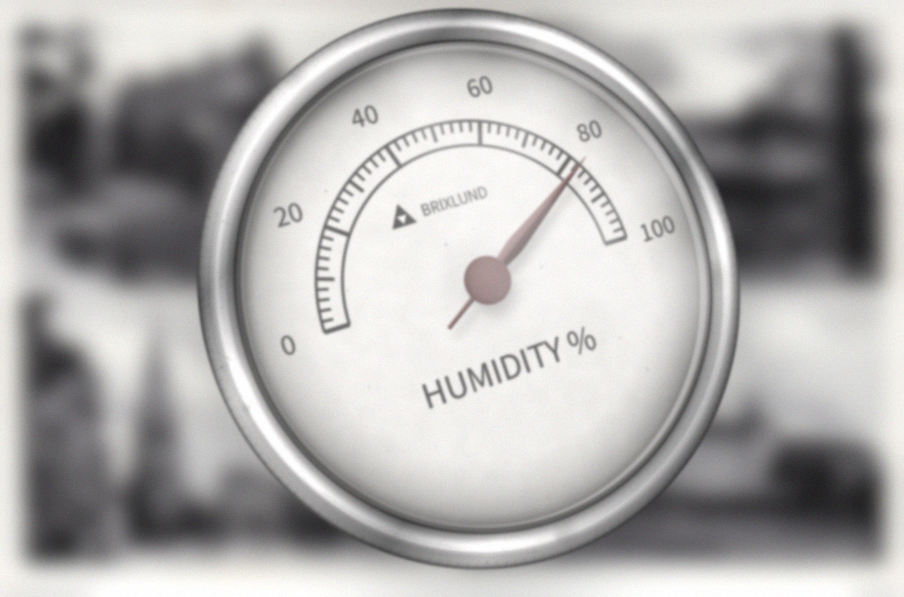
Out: 82,%
